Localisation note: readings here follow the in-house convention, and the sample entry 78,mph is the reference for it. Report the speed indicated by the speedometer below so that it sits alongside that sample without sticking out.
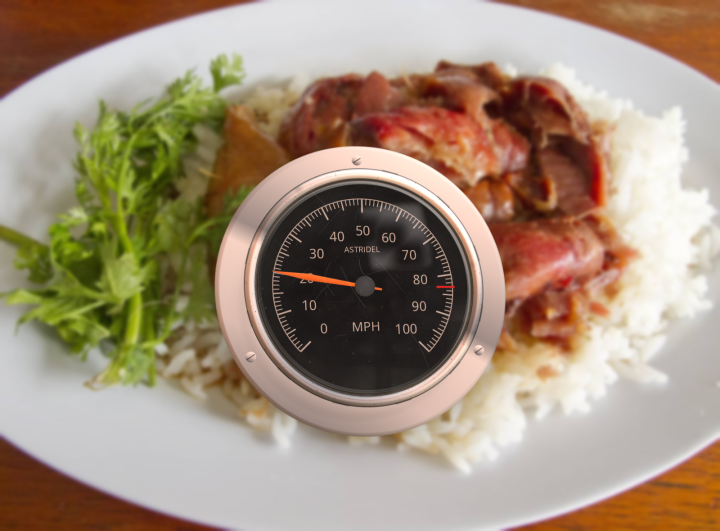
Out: 20,mph
